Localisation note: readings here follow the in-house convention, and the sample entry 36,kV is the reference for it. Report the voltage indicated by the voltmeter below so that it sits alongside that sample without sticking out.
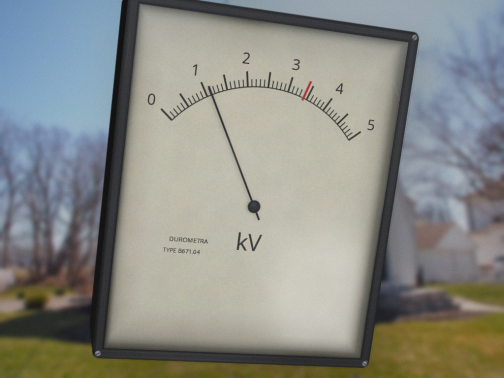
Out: 1.1,kV
